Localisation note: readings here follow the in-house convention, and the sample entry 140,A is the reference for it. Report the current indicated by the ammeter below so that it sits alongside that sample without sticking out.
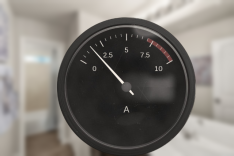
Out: 1.5,A
